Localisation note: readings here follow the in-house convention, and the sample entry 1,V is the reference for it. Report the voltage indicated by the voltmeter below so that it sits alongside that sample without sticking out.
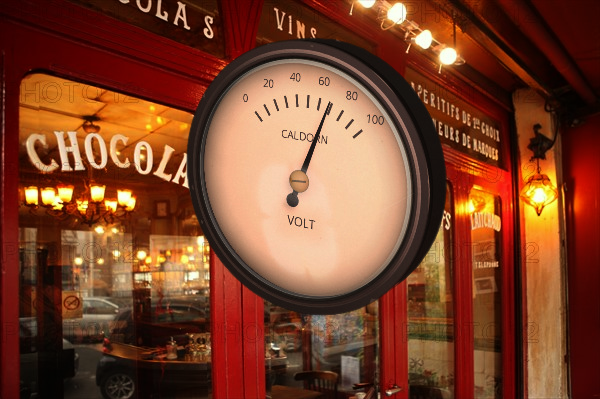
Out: 70,V
